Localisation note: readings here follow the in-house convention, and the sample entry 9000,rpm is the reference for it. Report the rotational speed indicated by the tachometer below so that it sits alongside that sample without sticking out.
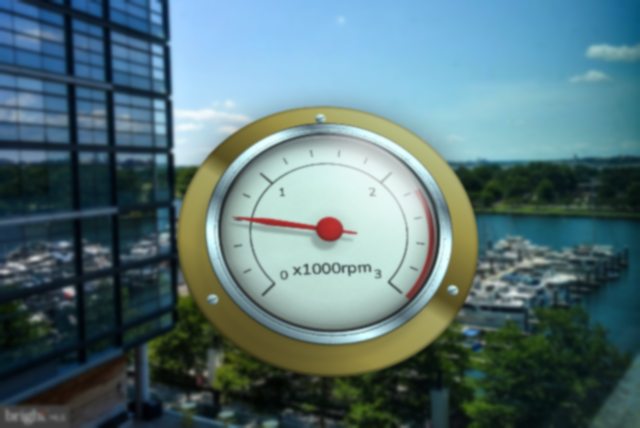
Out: 600,rpm
